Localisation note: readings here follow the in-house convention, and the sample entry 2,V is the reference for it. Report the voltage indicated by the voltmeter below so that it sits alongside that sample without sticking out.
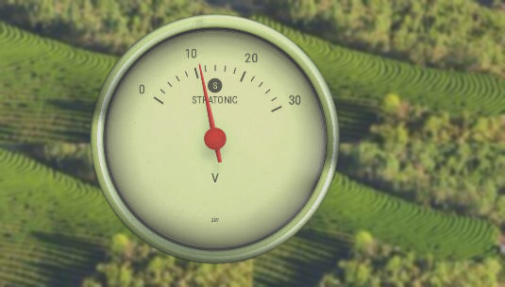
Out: 11,V
